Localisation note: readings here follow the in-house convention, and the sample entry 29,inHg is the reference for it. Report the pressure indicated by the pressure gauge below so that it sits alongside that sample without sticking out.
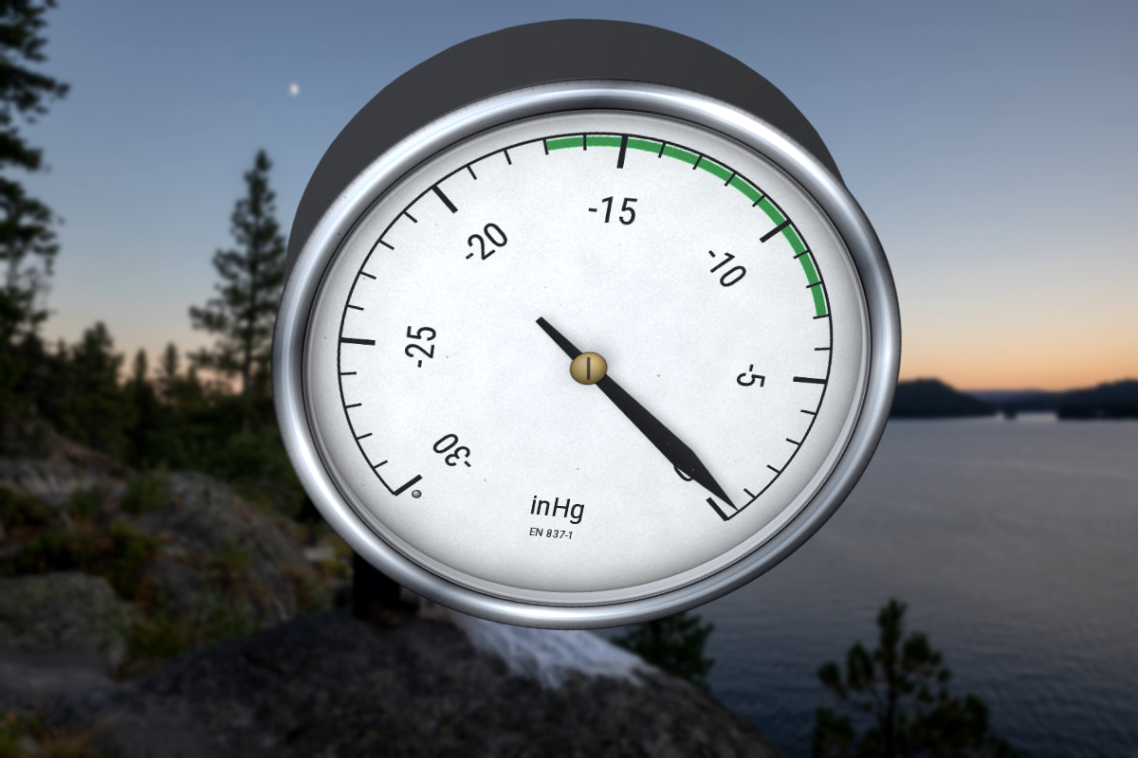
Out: -0.5,inHg
